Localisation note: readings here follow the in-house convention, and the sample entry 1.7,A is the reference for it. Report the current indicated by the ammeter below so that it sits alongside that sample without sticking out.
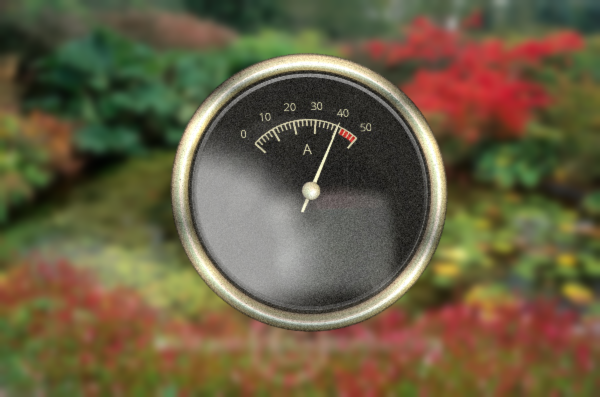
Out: 40,A
